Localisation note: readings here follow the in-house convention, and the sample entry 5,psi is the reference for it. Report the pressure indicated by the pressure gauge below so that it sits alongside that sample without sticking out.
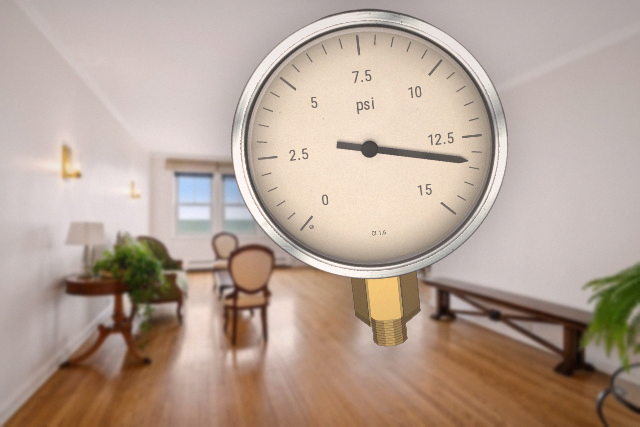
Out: 13.25,psi
